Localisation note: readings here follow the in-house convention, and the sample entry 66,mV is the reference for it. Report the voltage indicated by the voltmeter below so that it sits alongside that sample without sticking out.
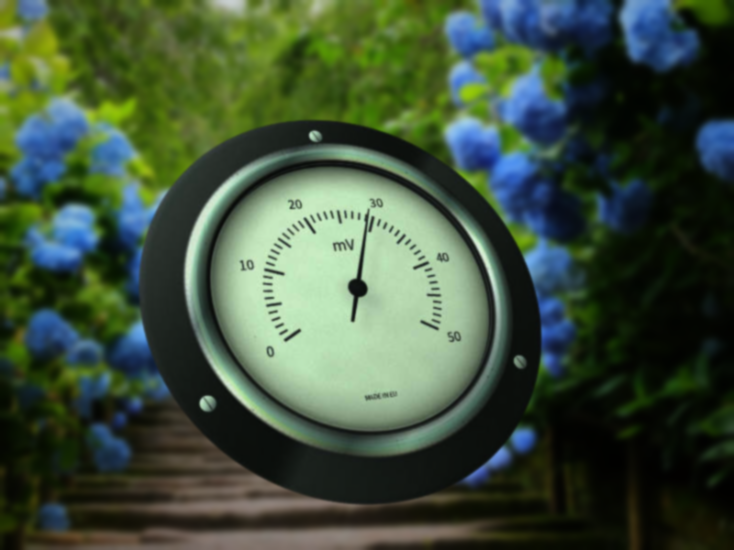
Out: 29,mV
